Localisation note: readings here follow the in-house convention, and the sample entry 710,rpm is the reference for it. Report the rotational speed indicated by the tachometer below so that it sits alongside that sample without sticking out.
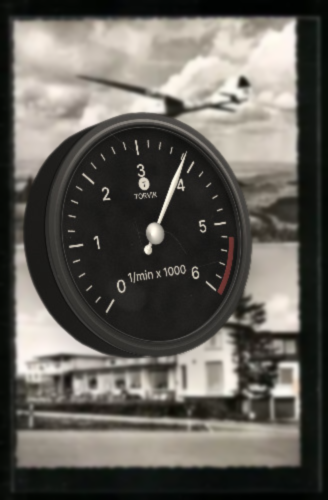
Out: 3800,rpm
